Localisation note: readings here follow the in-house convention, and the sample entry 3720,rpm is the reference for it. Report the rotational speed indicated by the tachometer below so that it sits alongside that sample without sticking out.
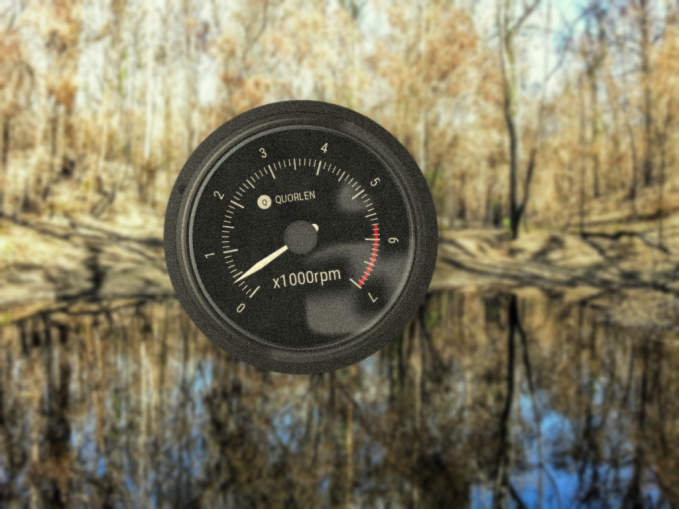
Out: 400,rpm
